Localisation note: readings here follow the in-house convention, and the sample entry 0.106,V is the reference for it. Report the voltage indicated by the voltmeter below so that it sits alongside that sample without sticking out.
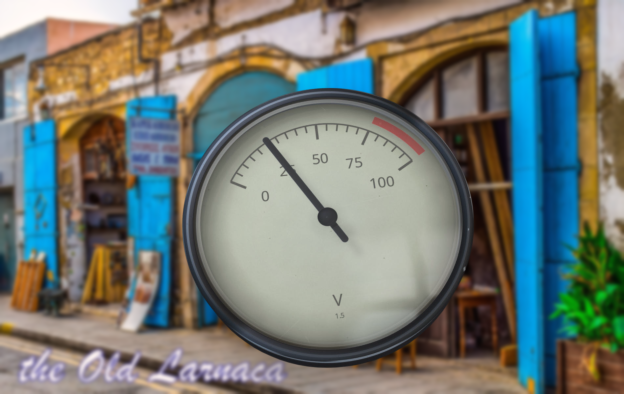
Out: 25,V
